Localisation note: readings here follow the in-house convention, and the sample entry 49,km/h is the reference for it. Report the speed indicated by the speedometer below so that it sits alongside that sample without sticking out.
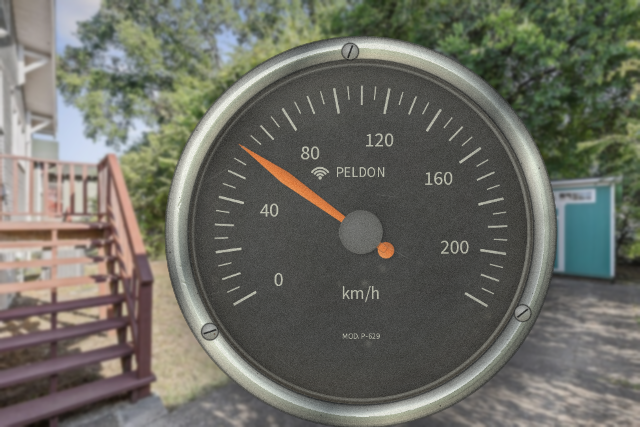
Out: 60,km/h
